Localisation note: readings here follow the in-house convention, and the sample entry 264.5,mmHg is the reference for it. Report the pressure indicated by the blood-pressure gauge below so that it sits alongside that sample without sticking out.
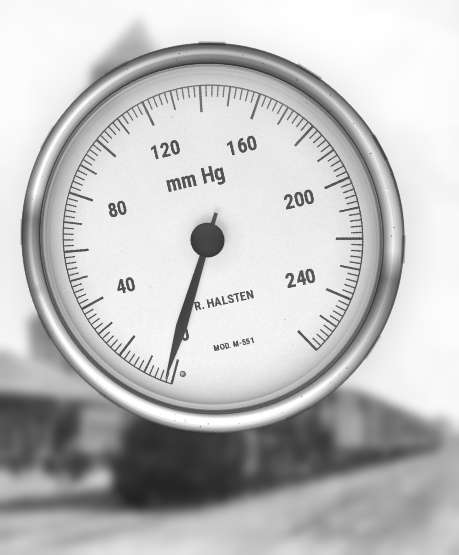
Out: 2,mmHg
